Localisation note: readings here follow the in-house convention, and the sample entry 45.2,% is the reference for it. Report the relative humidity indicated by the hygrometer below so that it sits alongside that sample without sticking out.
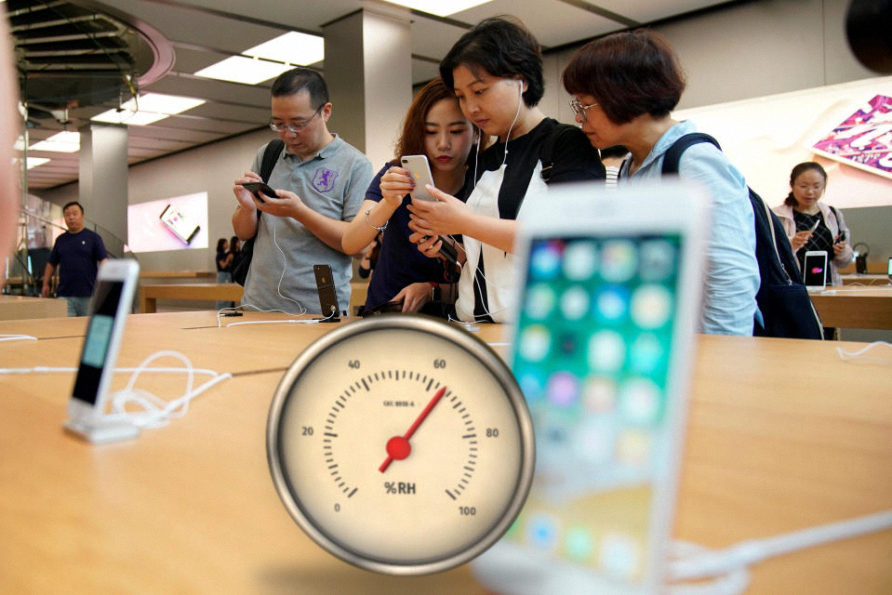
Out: 64,%
